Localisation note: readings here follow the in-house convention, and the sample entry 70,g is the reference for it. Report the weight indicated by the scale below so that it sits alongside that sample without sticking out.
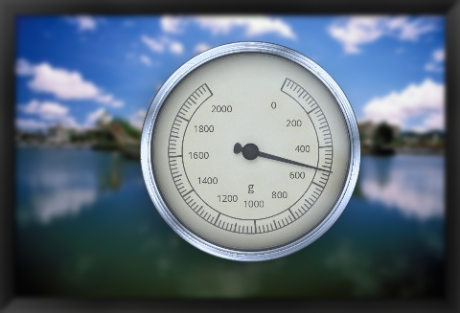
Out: 520,g
